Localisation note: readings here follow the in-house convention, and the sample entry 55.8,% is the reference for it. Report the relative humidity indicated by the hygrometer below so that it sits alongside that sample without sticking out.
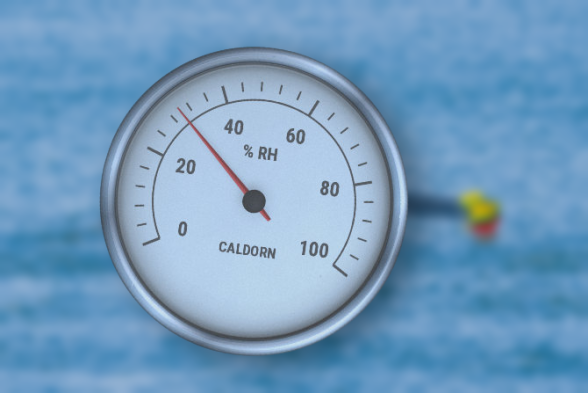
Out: 30,%
